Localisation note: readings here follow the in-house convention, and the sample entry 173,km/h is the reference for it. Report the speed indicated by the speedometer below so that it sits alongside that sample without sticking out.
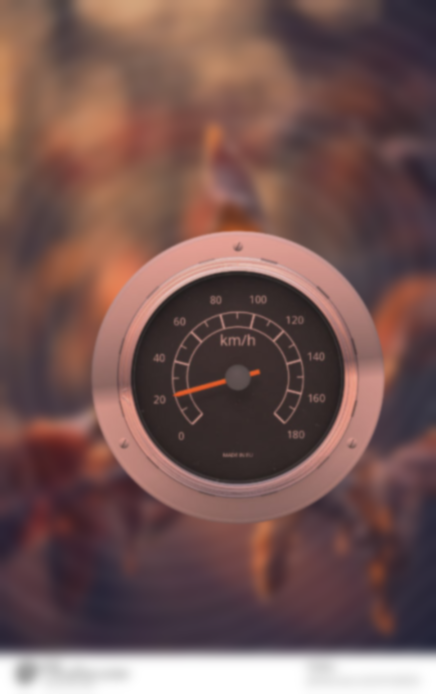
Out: 20,km/h
